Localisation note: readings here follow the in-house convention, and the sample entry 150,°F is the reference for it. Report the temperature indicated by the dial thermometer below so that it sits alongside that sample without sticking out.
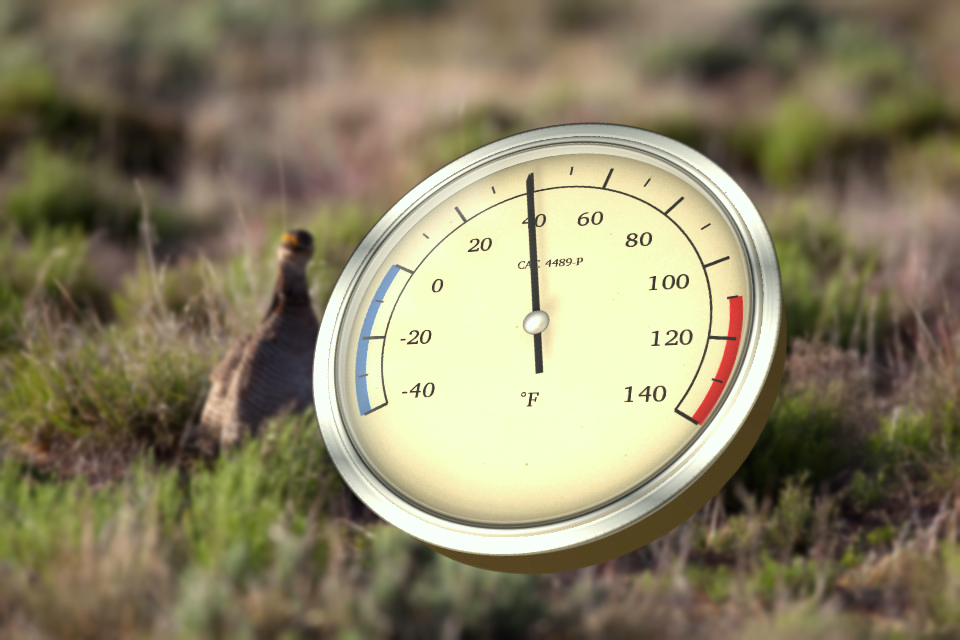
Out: 40,°F
